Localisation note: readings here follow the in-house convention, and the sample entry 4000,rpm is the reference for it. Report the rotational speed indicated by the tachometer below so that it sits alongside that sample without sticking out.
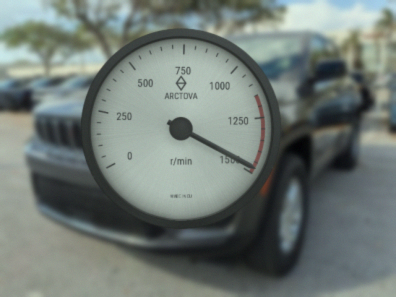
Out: 1475,rpm
